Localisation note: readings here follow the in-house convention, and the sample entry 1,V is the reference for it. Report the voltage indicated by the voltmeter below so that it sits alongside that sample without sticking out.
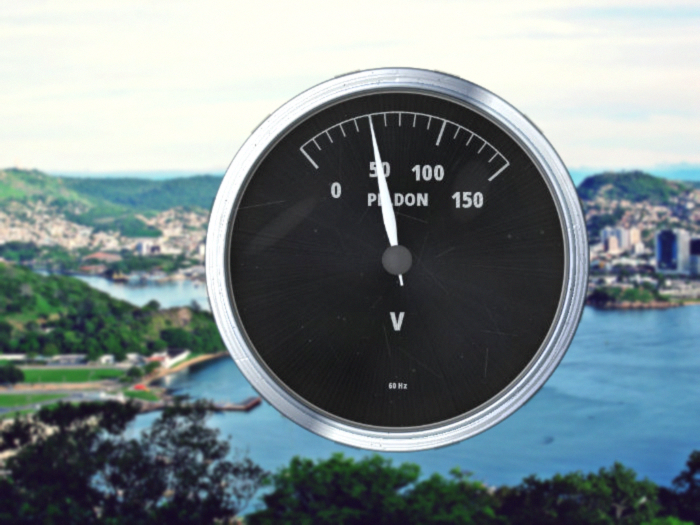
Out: 50,V
